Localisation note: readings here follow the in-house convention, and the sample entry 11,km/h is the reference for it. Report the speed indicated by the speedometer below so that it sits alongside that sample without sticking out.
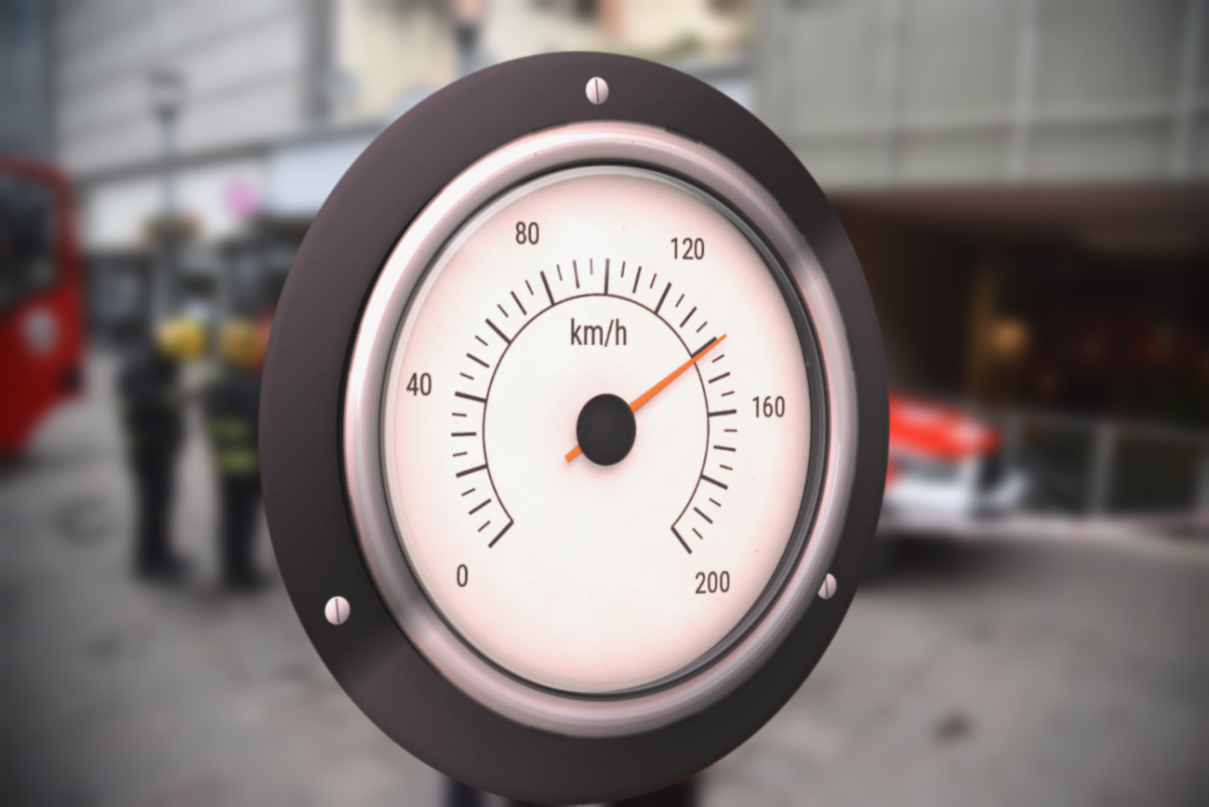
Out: 140,km/h
